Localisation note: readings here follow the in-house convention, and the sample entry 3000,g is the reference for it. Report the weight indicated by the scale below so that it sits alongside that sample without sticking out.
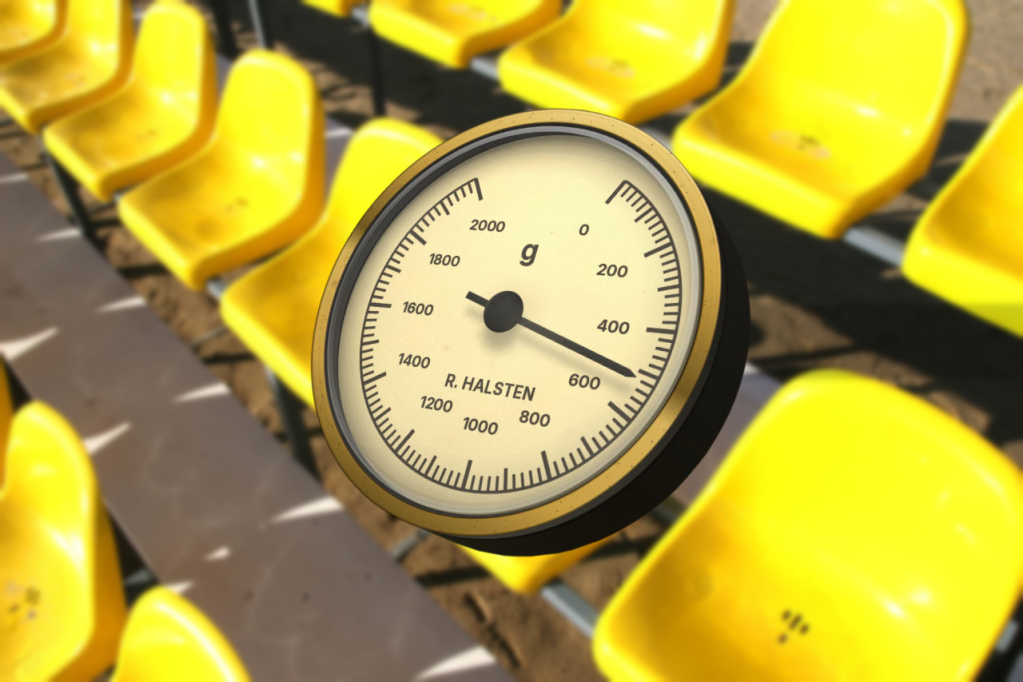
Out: 520,g
